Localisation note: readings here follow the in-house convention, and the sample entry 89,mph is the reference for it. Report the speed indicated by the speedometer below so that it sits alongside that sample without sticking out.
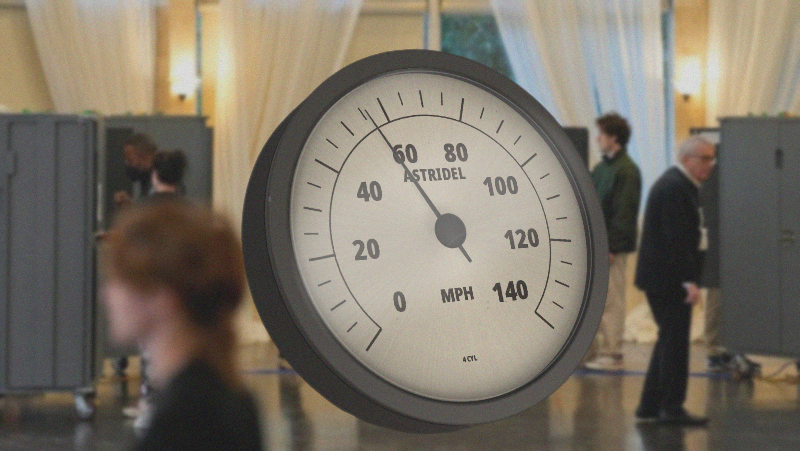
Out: 55,mph
